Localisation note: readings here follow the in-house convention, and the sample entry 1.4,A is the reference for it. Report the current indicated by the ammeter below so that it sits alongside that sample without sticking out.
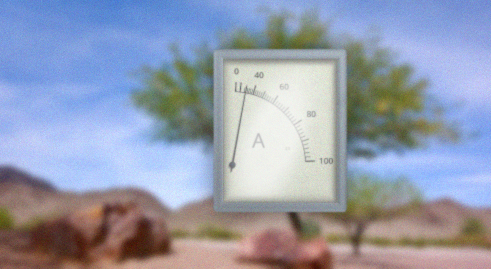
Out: 30,A
